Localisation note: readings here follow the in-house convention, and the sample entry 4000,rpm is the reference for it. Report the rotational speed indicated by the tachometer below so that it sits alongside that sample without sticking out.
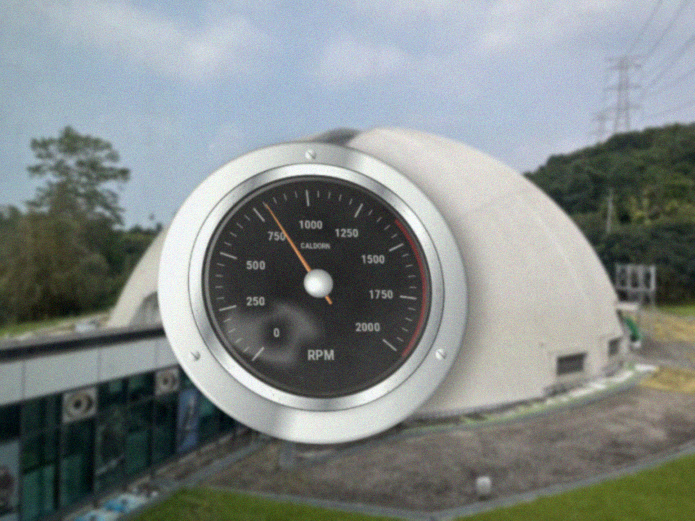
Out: 800,rpm
